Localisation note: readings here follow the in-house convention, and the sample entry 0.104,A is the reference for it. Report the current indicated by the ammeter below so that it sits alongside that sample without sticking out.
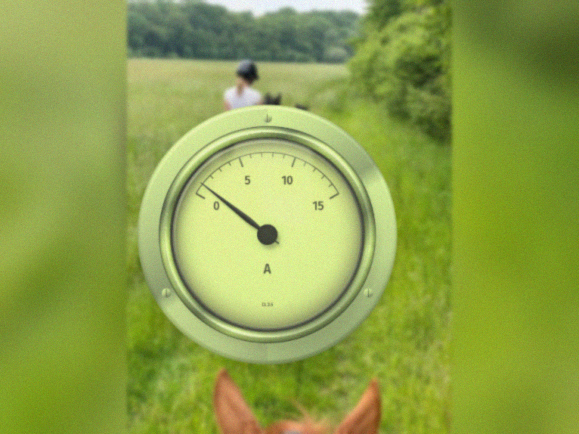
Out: 1,A
